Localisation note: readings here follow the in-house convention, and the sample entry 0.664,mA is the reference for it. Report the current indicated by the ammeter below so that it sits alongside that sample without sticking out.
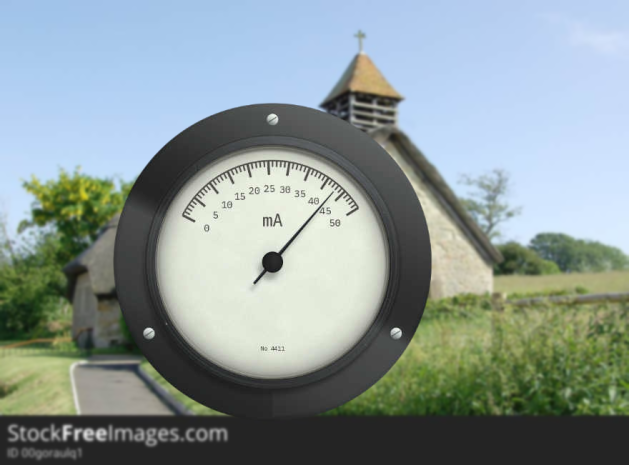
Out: 43,mA
